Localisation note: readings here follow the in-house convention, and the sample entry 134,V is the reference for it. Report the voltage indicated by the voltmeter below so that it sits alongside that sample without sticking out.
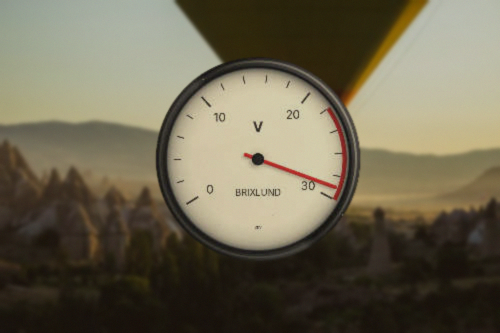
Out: 29,V
